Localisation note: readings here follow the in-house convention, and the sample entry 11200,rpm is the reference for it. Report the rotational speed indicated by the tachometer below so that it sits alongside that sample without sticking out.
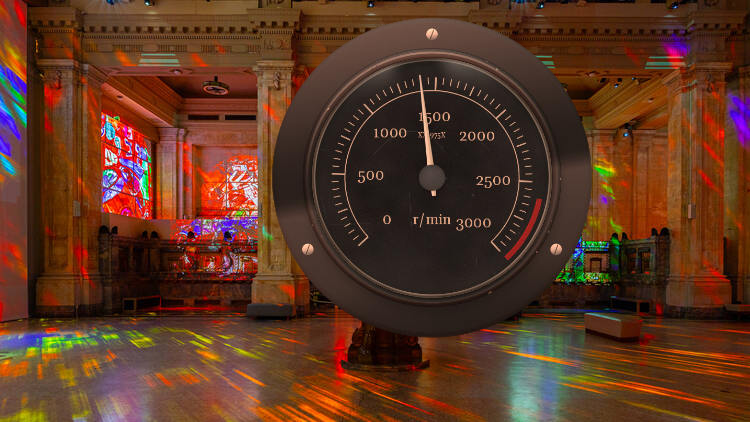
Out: 1400,rpm
